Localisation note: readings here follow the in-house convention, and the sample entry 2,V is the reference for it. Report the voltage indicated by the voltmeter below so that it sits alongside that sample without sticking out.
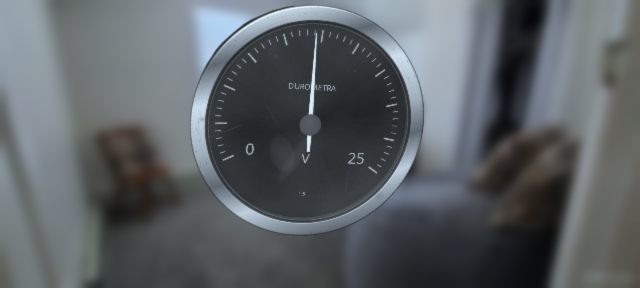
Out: 12,V
